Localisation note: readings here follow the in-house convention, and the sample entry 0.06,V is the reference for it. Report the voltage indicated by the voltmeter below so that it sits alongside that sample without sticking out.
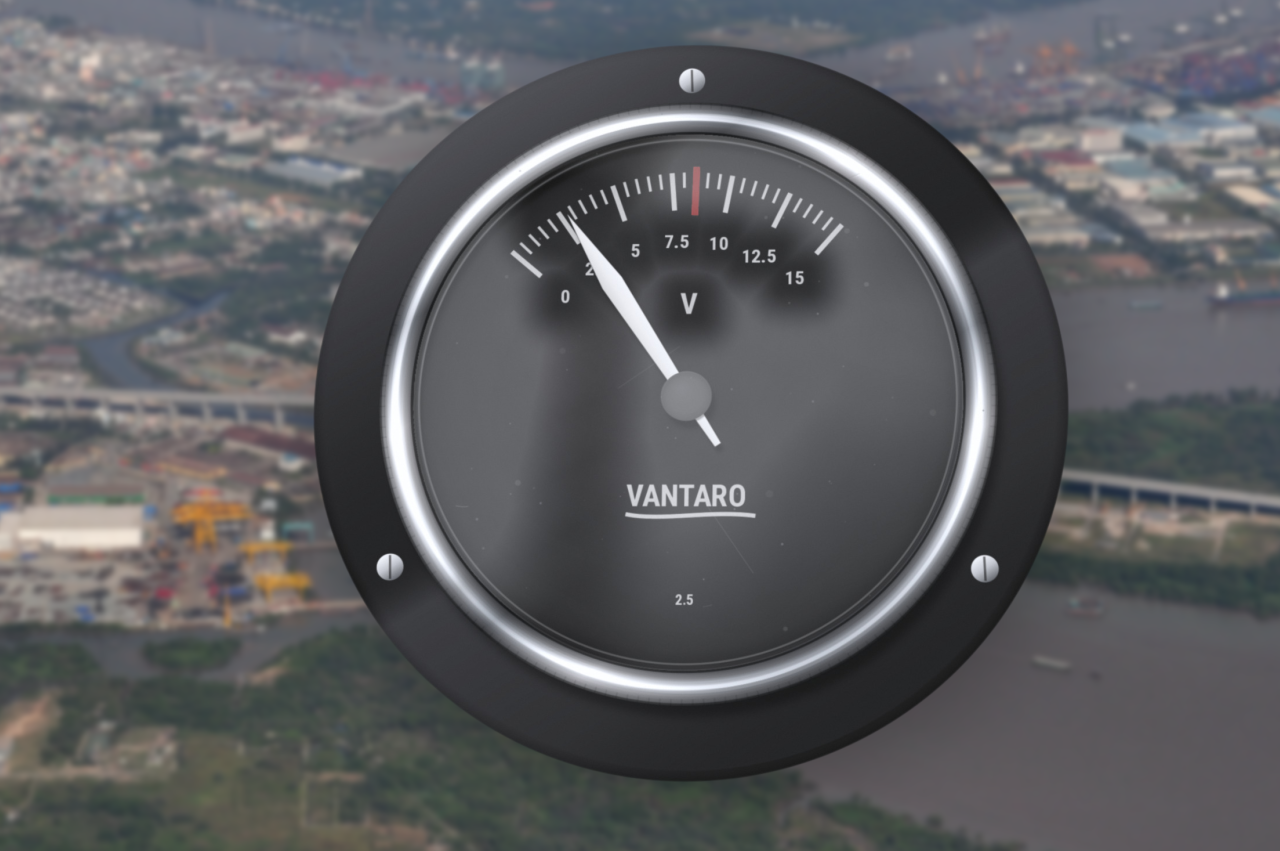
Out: 2.75,V
